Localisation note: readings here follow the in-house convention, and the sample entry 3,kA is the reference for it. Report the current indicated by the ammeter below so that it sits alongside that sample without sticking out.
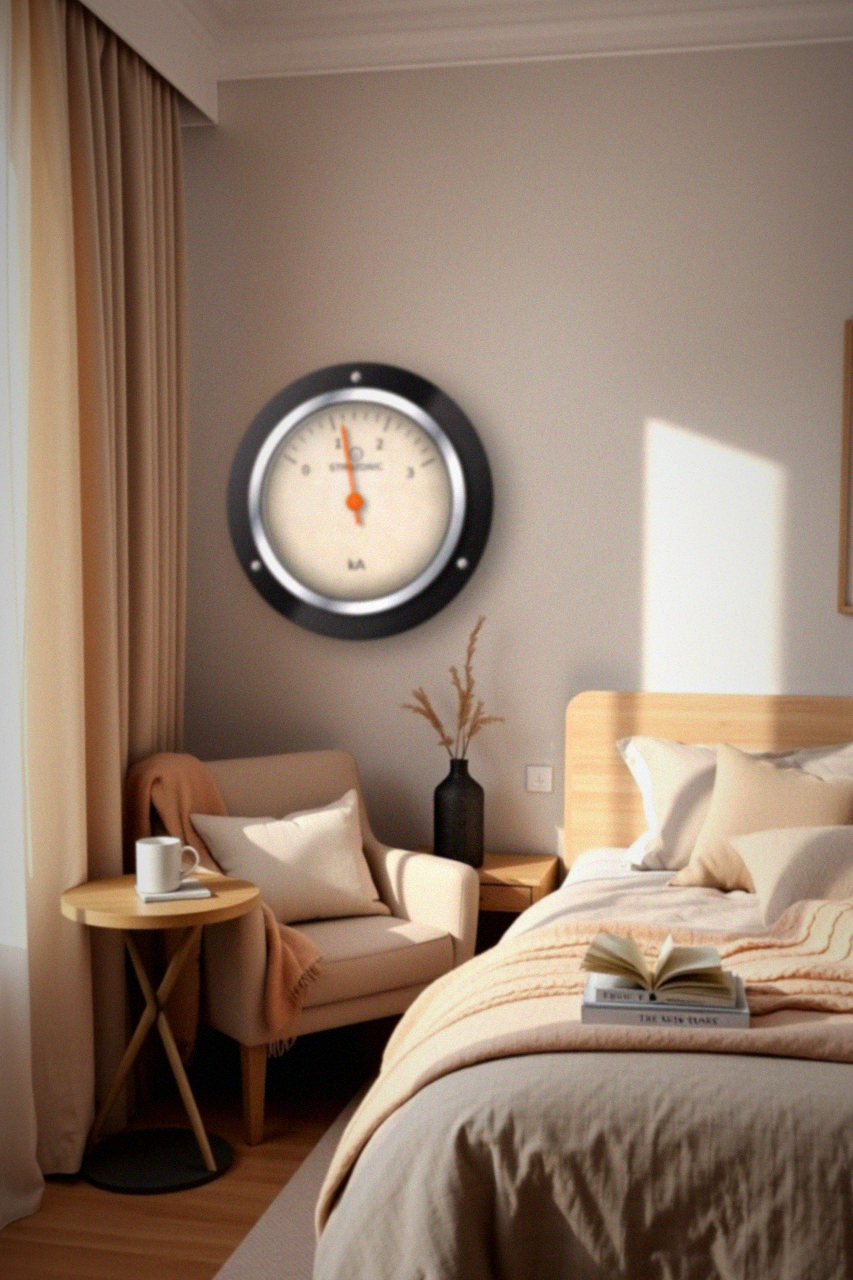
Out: 1.2,kA
